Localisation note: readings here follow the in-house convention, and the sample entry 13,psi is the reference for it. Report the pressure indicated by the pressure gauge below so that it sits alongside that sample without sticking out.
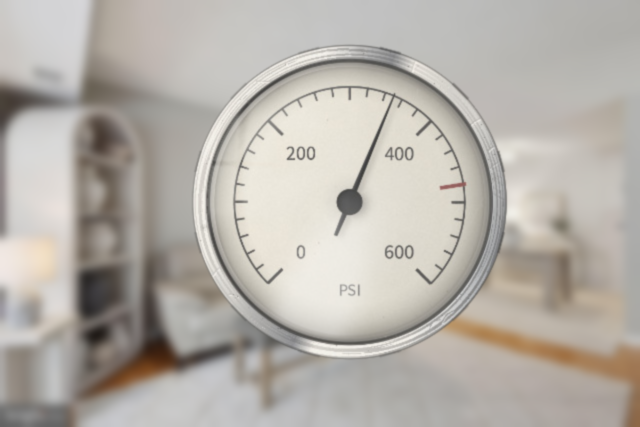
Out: 350,psi
